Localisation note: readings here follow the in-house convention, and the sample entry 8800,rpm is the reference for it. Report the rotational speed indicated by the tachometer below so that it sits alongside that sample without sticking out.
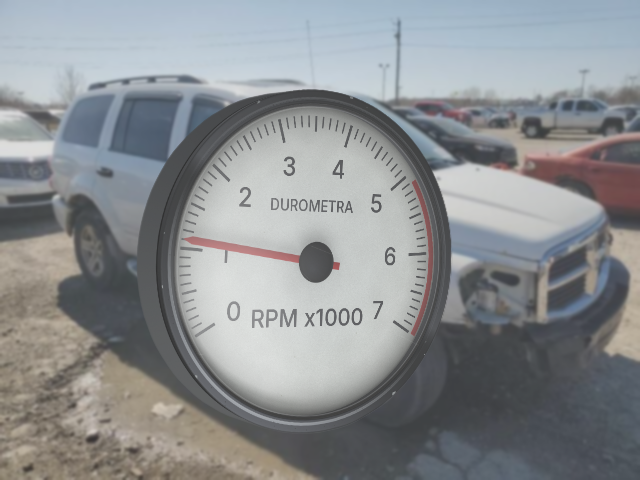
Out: 1100,rpm
